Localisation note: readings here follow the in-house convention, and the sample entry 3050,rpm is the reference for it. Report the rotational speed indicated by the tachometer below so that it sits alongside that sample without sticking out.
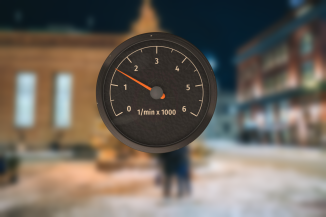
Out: 1500,rpm
